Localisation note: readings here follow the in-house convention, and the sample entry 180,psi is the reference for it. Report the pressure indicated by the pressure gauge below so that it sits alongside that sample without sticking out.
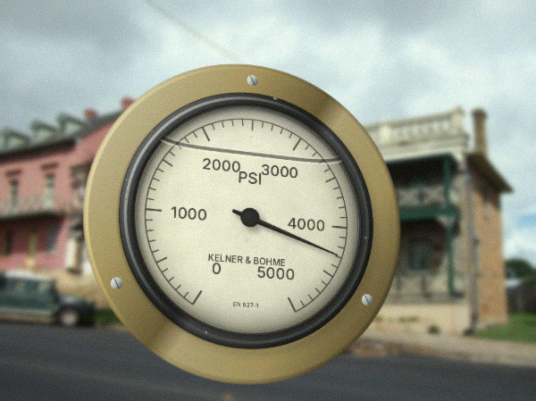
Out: 4300,psi
